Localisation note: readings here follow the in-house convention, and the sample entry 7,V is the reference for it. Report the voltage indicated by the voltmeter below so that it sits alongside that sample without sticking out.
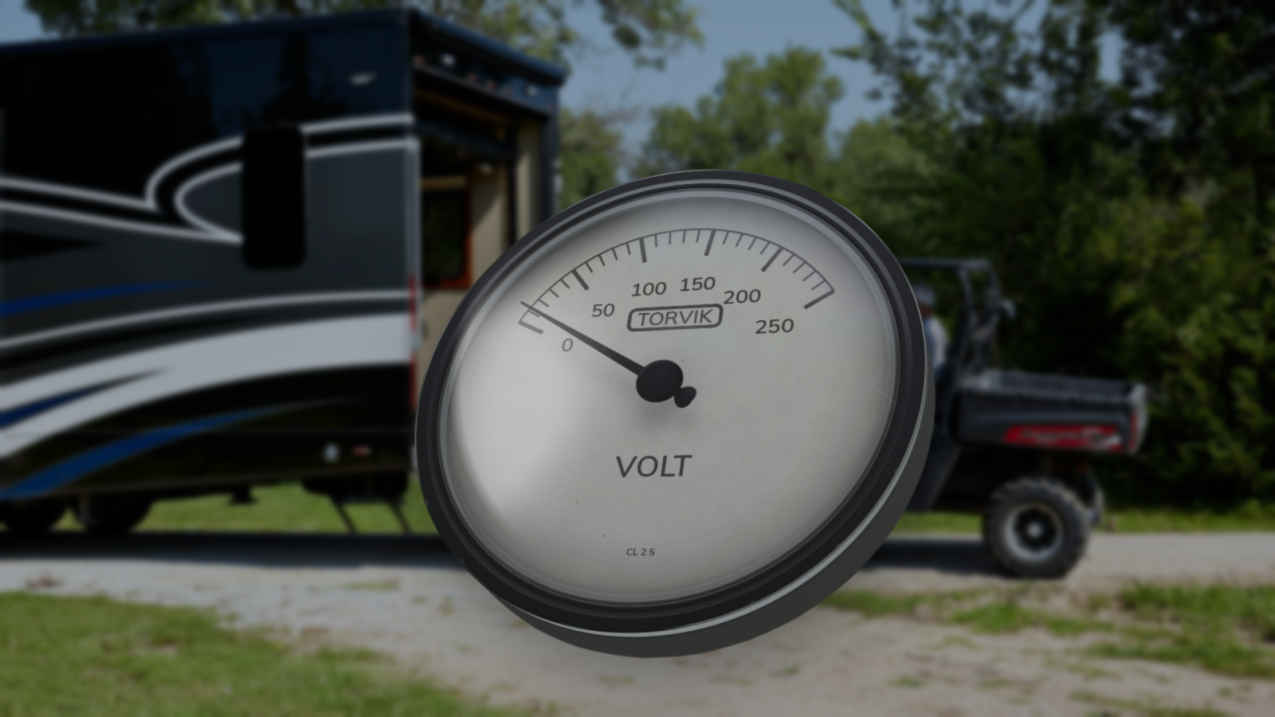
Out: 10,V
